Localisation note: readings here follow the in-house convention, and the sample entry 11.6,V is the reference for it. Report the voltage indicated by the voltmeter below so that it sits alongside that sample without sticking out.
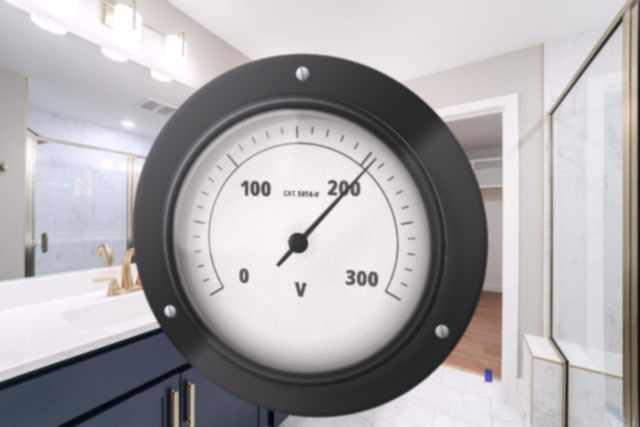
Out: 205,V
